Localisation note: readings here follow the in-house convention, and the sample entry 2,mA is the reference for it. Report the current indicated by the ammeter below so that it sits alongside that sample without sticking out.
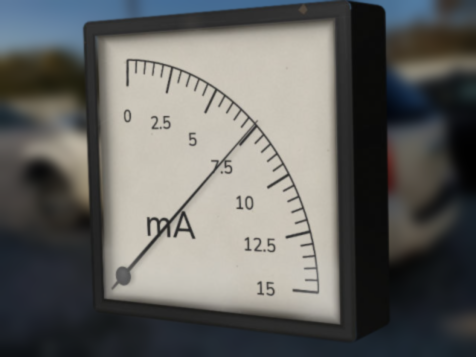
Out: 7.5,mA
